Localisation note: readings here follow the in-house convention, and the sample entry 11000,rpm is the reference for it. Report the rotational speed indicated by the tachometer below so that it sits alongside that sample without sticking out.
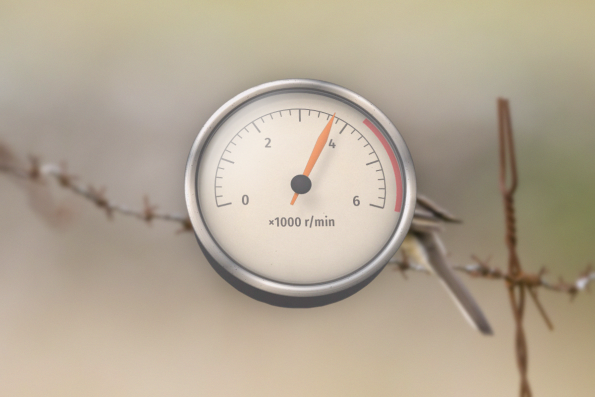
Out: 3700,rpm
